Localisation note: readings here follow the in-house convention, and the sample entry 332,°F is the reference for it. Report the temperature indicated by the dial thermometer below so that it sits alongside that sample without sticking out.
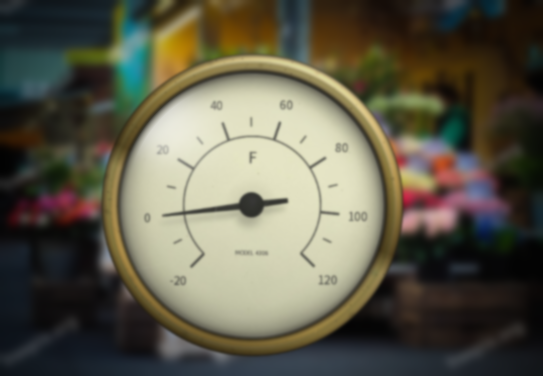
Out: 0,°F
